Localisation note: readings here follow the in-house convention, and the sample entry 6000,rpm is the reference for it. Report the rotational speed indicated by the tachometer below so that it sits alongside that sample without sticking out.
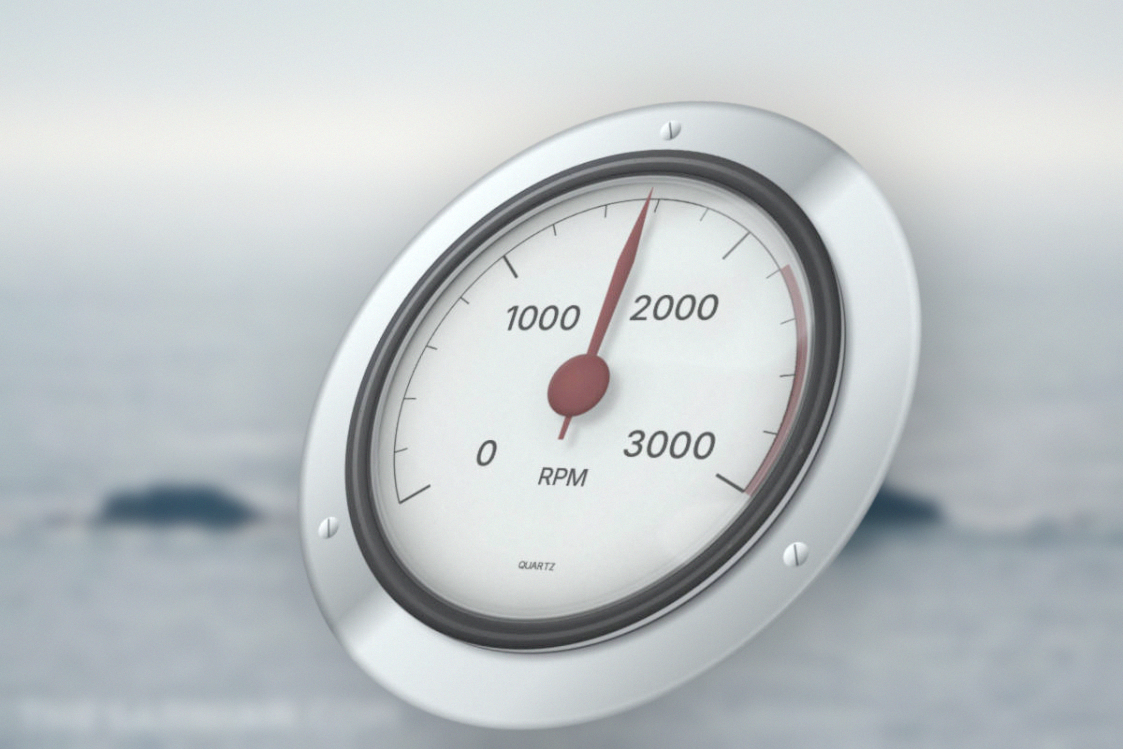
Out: 1600,rpm
